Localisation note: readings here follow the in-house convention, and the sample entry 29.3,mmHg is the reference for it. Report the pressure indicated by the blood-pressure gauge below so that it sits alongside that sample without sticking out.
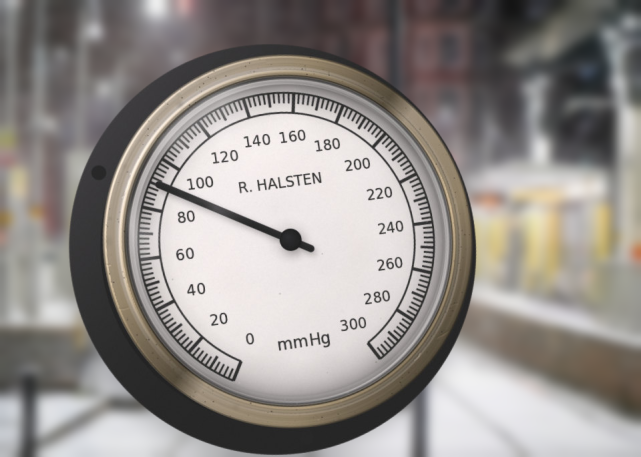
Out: 90,mmHg
